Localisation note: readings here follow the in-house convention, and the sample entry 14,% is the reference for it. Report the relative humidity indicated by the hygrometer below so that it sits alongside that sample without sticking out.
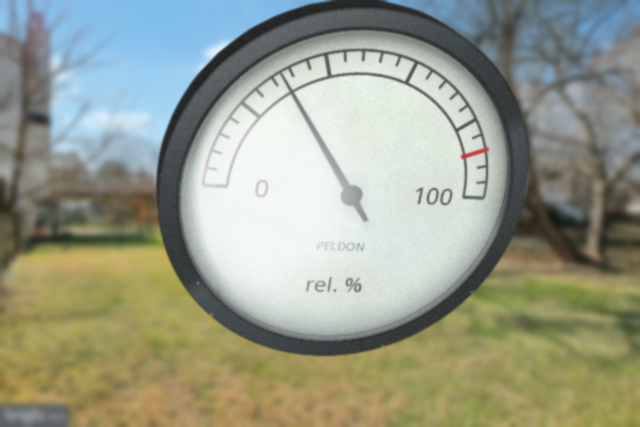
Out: 30,%
